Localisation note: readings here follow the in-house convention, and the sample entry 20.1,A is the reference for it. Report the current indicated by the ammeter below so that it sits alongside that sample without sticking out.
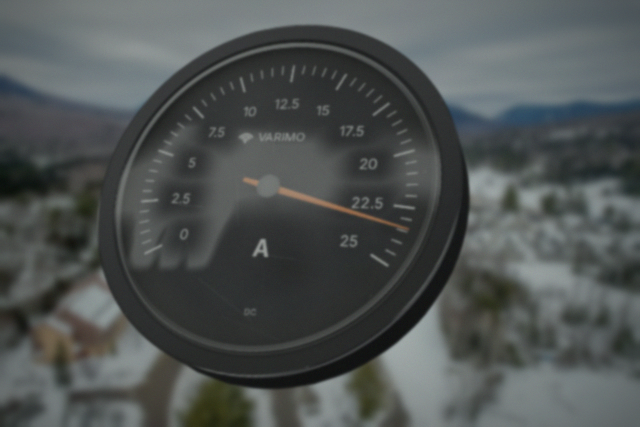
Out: 23.5,A
